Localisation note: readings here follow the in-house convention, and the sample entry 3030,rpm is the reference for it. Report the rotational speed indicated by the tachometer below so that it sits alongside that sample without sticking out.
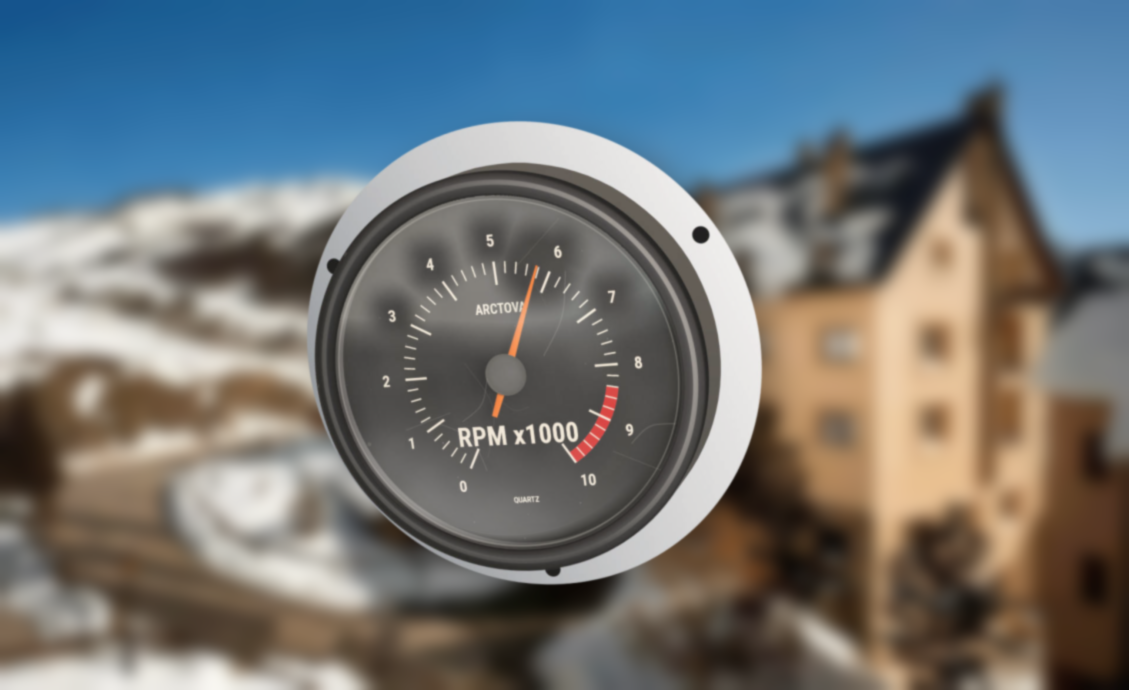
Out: 5800,rpm
